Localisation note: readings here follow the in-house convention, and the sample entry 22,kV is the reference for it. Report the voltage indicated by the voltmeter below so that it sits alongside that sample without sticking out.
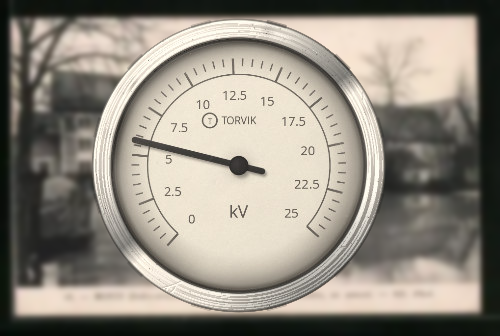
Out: 5.75,kV
